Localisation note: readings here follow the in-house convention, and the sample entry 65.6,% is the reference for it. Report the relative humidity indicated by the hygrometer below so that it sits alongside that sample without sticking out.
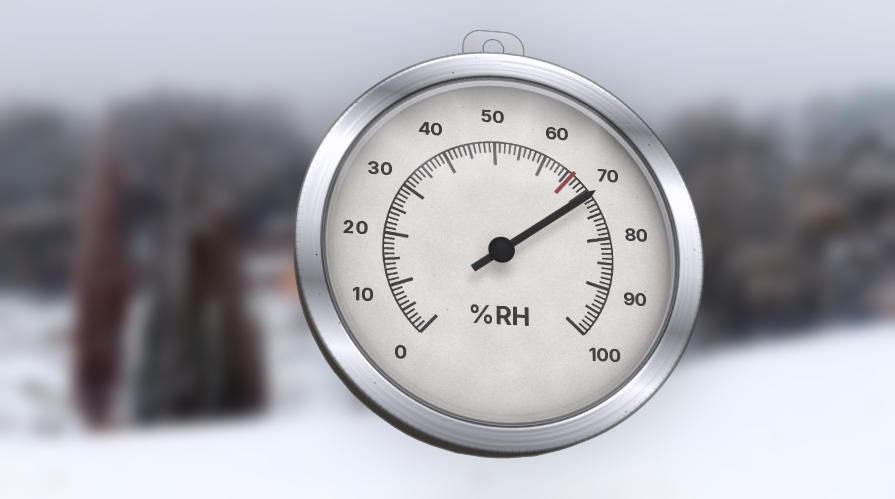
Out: 71,%
